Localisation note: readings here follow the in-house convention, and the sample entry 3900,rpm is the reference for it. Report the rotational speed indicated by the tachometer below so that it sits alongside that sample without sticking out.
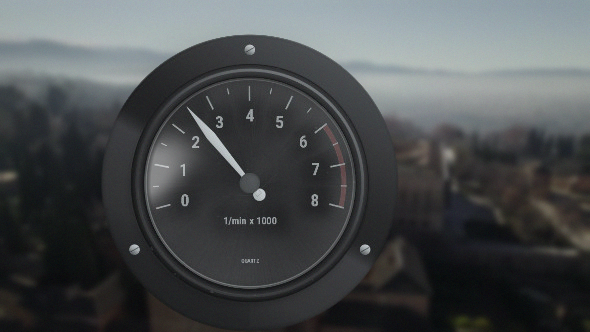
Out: 2500,rpm
